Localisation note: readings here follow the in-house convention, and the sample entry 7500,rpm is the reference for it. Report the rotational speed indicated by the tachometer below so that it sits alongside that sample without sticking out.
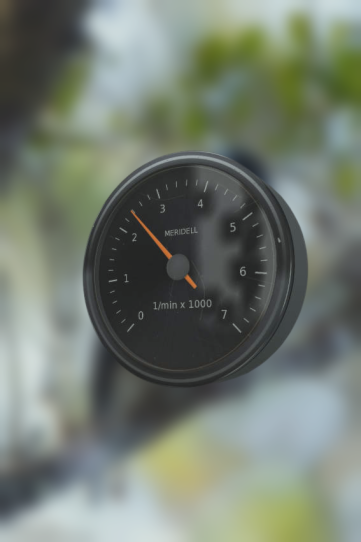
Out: 2400,rpm
